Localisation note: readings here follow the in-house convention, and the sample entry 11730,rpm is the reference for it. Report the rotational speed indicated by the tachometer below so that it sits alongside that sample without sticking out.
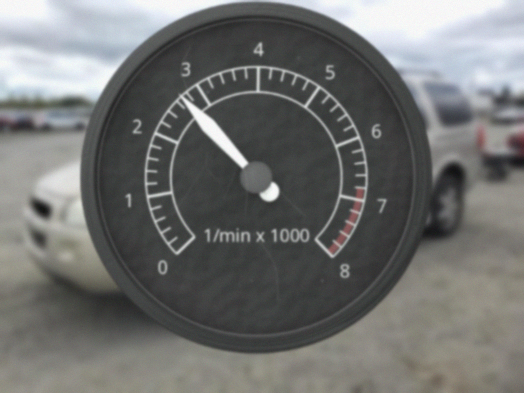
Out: 2700,rpm
